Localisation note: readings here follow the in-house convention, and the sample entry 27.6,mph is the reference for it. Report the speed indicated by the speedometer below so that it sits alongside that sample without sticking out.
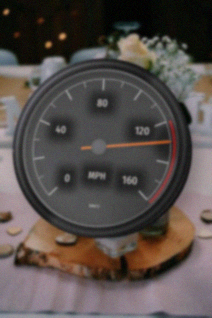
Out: 130,mph
